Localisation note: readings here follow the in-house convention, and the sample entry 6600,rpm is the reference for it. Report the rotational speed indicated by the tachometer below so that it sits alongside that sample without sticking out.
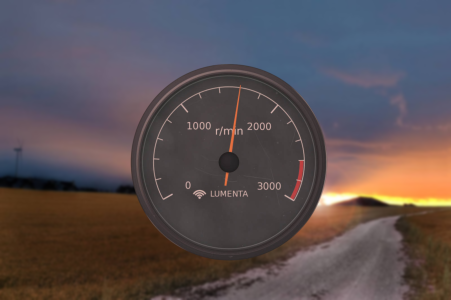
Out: 1600,rpm
